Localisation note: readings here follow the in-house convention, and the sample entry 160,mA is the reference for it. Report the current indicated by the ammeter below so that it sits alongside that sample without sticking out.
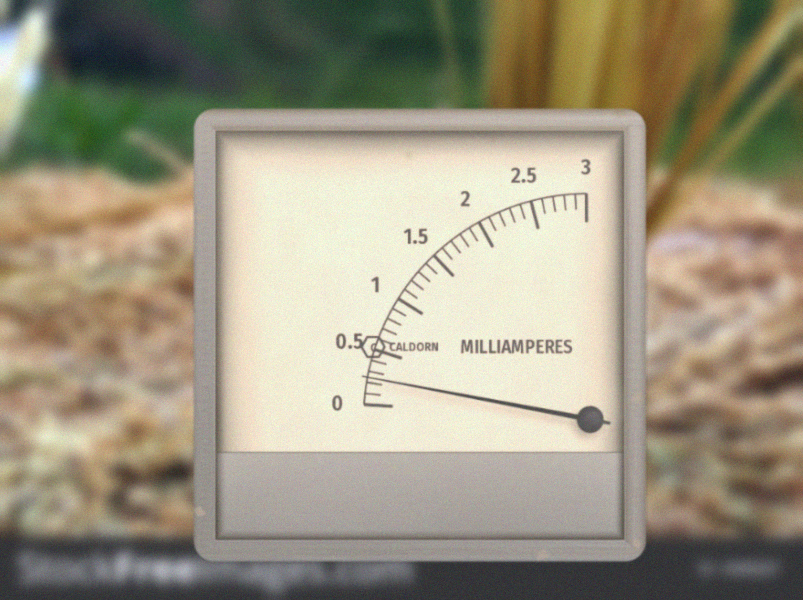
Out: 0.25,mA
